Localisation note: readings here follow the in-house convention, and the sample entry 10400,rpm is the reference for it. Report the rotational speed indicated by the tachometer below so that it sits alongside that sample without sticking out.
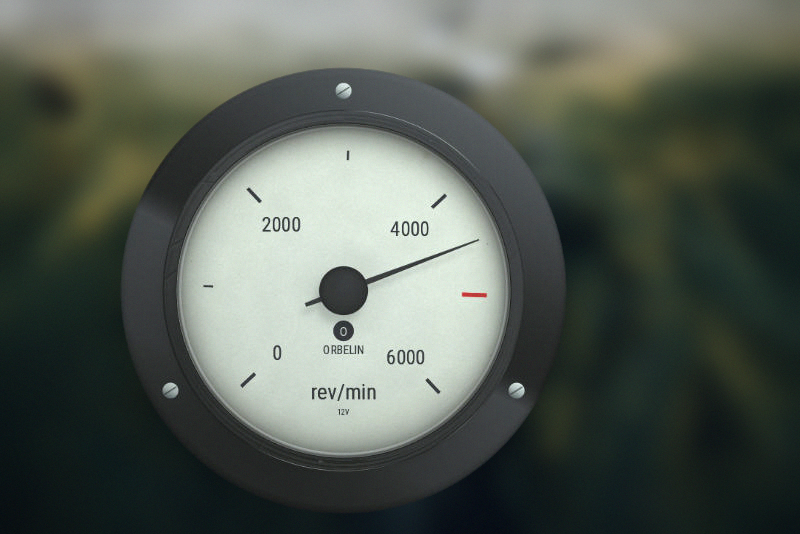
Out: 4500,rpm
